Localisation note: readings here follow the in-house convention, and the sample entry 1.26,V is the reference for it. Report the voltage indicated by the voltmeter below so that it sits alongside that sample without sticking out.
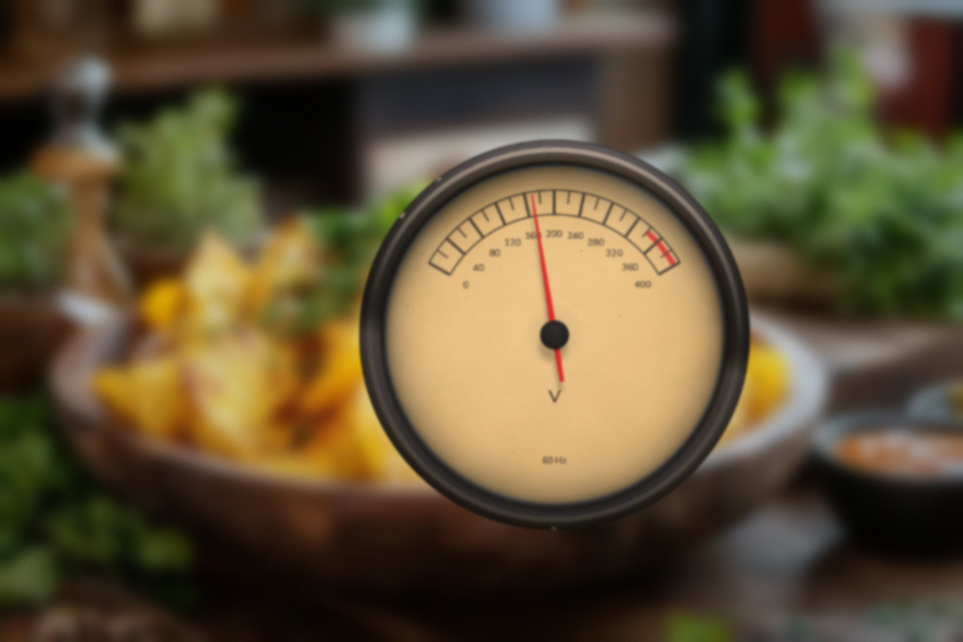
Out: 170,V
